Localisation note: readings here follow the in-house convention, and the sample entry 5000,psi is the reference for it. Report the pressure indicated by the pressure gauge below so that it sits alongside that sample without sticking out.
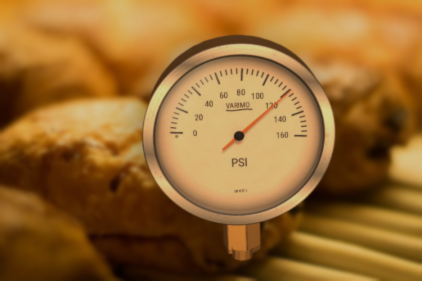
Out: 120,psi
